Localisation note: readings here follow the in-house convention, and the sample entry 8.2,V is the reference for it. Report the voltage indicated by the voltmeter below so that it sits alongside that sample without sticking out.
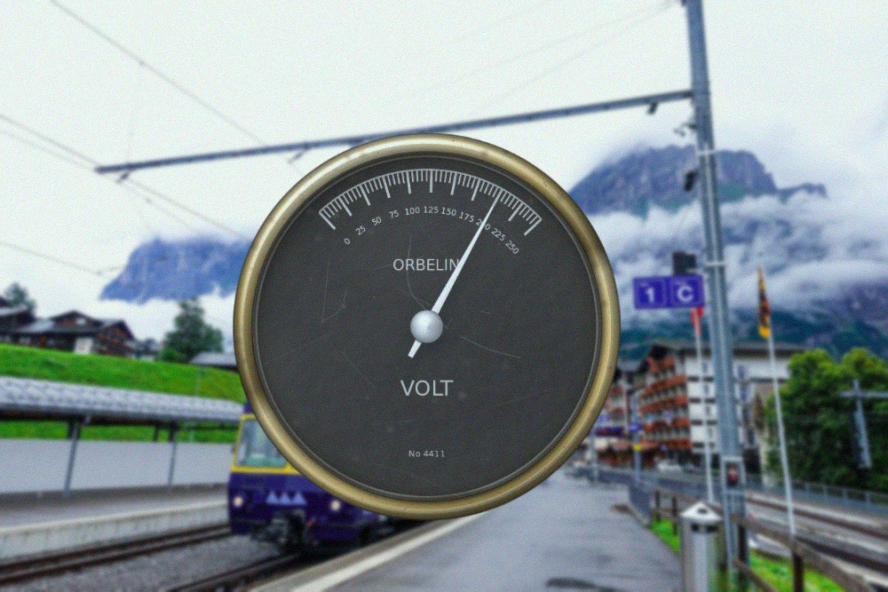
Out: 200,V
